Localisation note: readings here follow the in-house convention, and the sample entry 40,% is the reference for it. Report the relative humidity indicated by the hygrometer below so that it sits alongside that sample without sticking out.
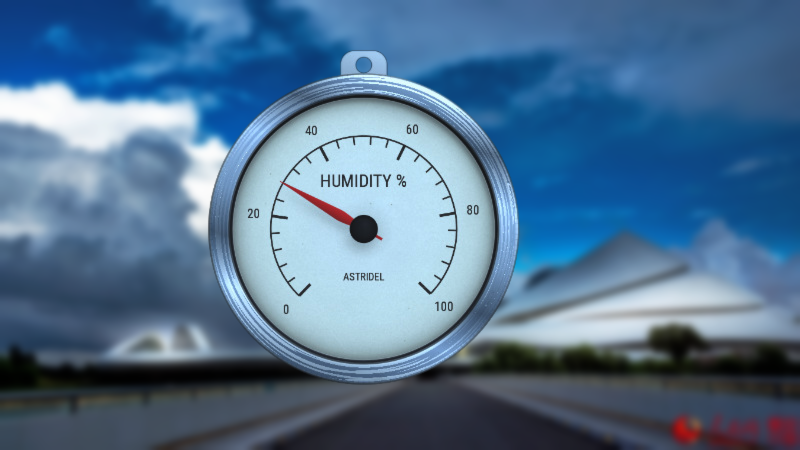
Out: 28,%
